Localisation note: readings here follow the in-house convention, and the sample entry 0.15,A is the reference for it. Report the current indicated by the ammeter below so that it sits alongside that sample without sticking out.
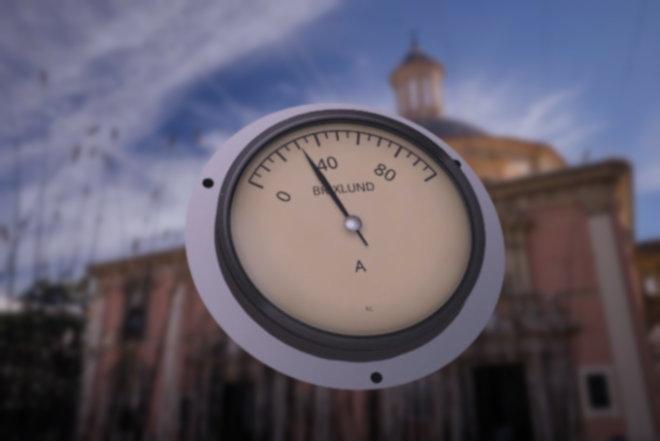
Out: 30,A
